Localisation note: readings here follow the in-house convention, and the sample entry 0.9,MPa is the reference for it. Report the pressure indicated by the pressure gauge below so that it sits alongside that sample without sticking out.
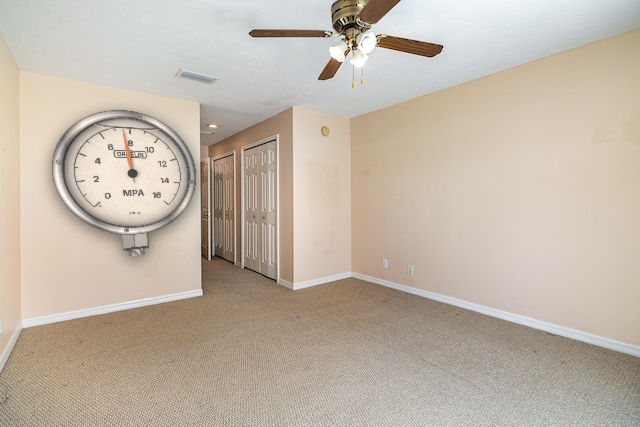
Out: 7.5,MPa
